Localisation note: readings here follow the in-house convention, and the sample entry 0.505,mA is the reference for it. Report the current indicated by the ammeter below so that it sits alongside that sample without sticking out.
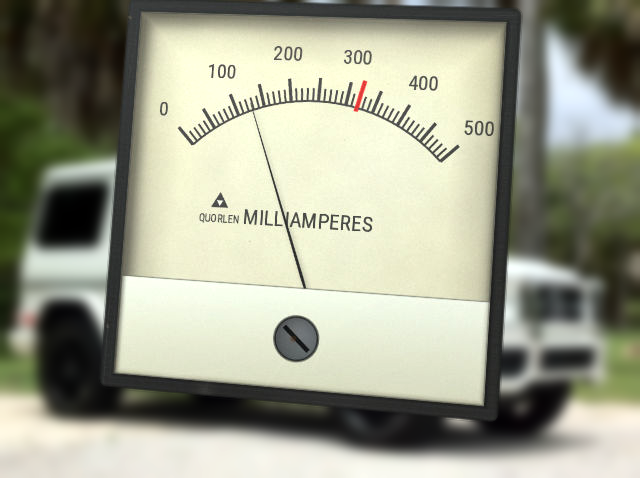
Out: 130,mA
